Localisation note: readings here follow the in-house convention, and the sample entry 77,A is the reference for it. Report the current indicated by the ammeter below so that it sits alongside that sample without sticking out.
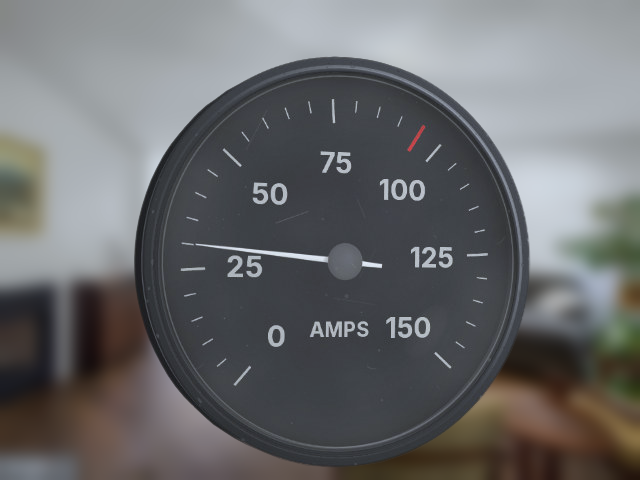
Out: 30,A
